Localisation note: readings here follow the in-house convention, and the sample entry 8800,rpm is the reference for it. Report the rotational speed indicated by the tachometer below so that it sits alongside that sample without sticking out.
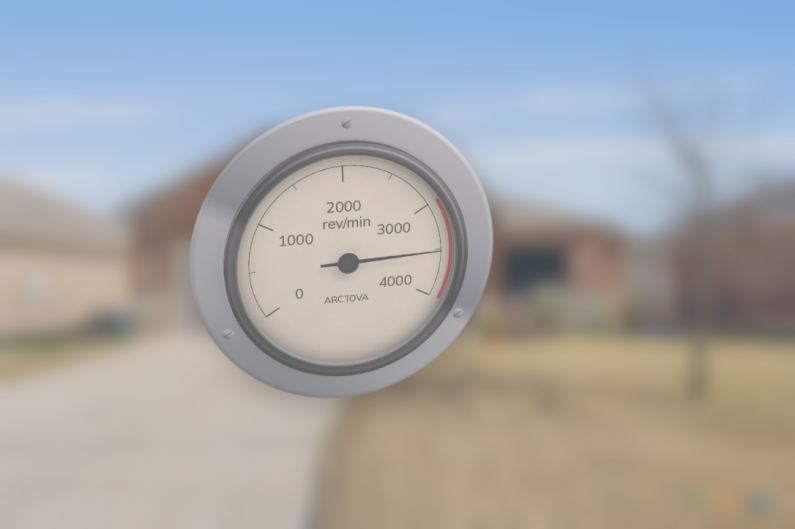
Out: 3500,rpm
